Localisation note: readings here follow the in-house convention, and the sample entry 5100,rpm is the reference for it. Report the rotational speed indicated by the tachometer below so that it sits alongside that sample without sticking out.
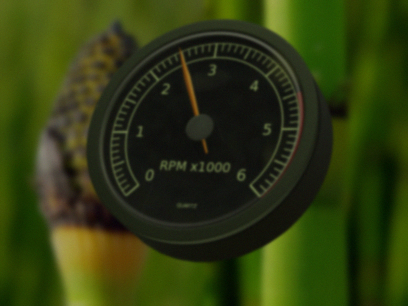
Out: 2500,rpm
